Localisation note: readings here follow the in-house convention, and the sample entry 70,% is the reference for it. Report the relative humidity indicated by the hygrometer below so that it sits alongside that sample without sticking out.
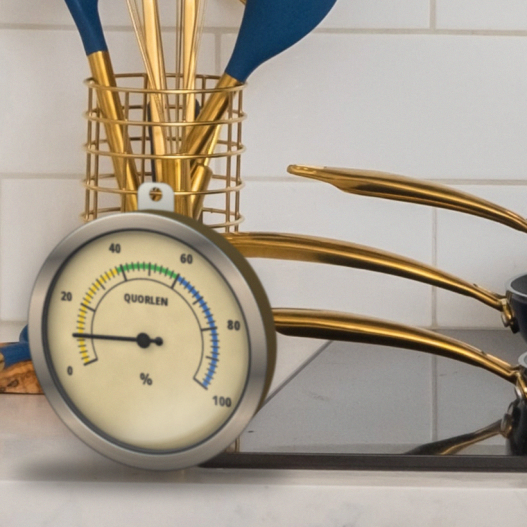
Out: 10,%
